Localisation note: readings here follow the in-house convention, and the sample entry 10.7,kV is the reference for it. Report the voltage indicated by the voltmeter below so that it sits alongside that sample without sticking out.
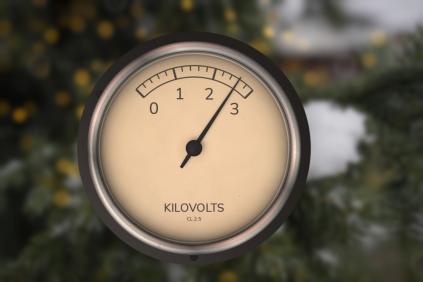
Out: 2.6,kV
